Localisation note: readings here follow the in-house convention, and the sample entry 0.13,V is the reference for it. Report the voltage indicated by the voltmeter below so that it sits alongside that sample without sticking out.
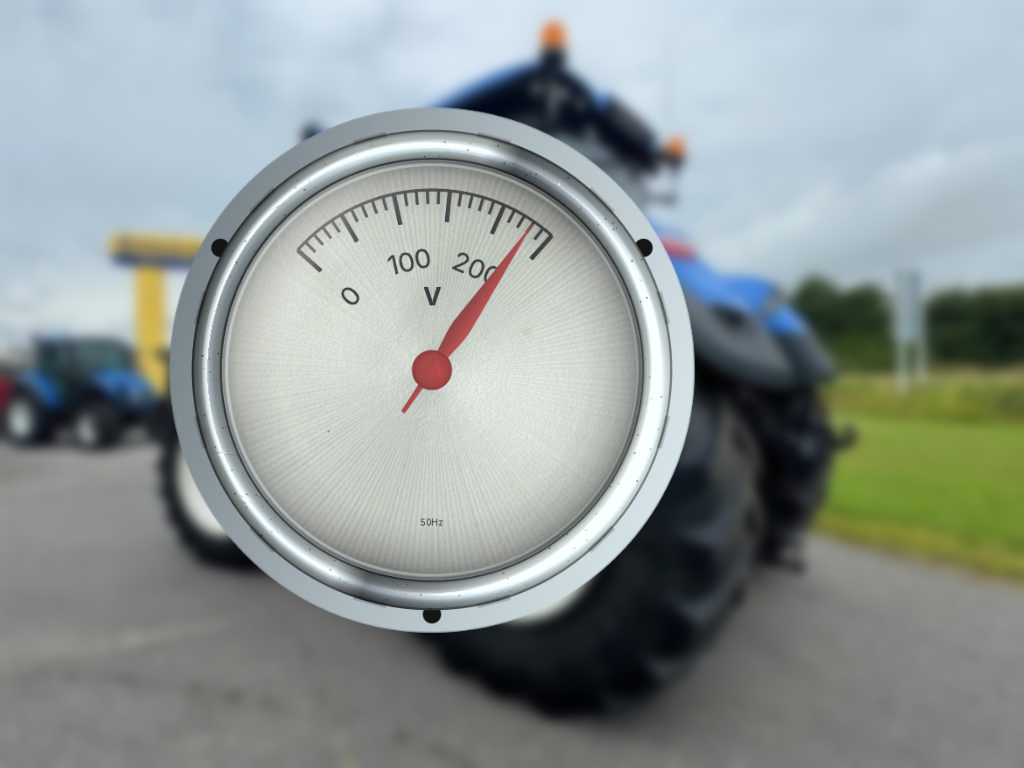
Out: 230,V
